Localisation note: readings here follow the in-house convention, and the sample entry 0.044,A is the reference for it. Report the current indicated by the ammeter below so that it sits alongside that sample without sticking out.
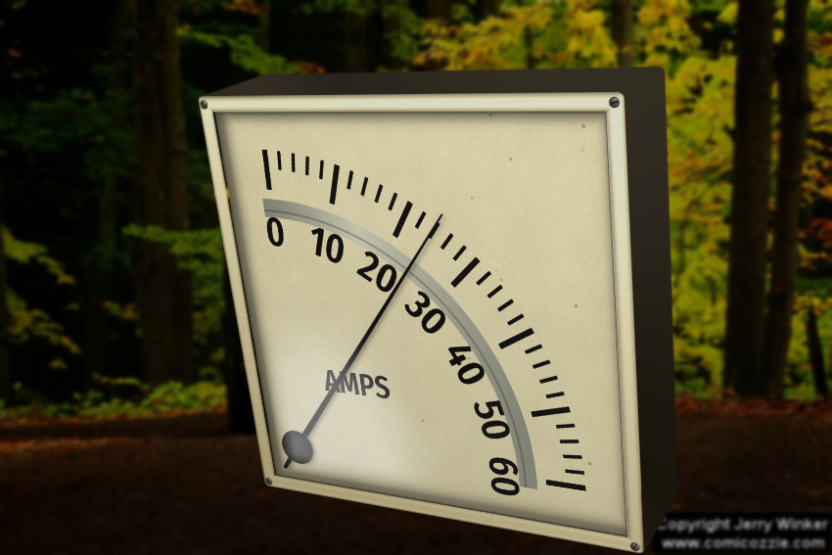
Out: 24,A
